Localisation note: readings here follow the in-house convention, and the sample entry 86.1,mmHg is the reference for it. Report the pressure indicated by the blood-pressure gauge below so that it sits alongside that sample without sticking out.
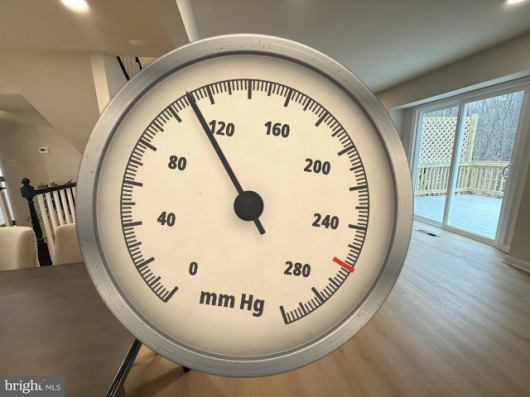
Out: 110,mmHg
